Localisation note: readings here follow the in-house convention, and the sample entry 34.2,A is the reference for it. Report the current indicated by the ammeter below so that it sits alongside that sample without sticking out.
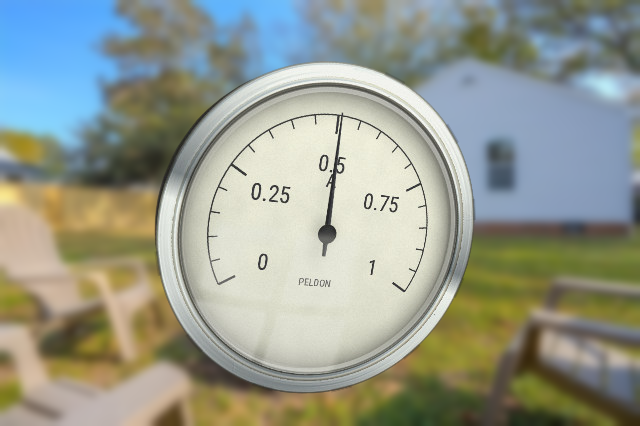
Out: 0.5,A
